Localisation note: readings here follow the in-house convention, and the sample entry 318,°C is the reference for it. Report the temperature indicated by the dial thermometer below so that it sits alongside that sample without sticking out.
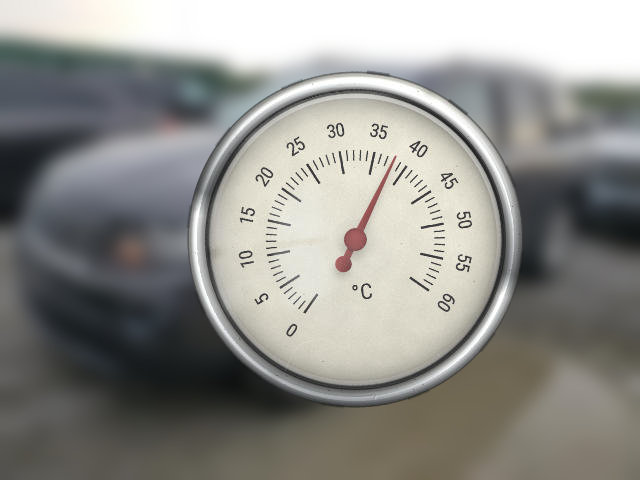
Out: 38,°C
